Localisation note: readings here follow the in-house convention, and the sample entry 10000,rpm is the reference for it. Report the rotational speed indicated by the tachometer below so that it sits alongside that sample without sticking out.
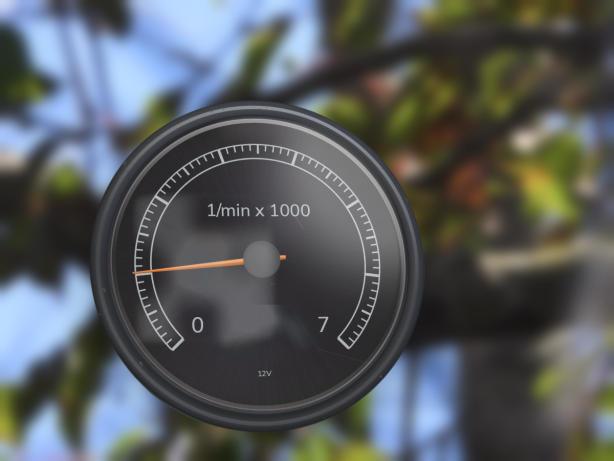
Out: 1000,rpm
